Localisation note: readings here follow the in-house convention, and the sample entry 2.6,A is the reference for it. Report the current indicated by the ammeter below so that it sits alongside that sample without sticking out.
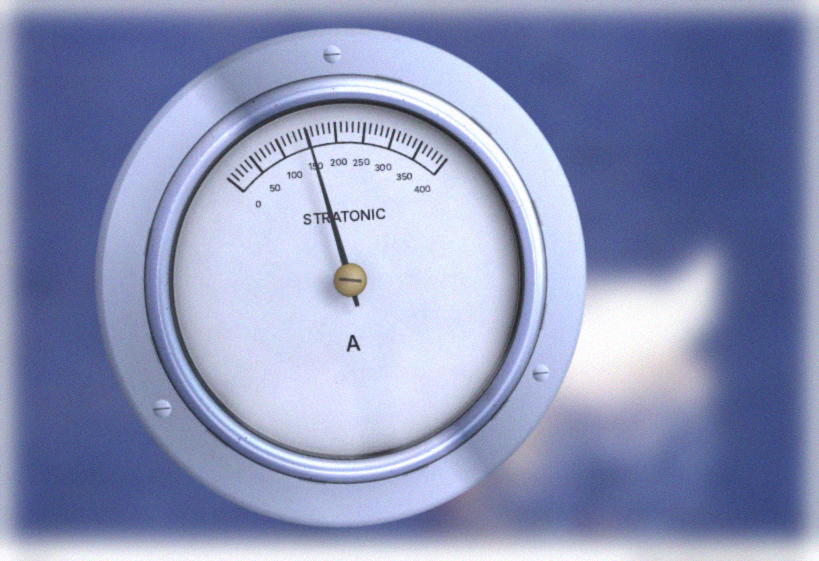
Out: 150,A
